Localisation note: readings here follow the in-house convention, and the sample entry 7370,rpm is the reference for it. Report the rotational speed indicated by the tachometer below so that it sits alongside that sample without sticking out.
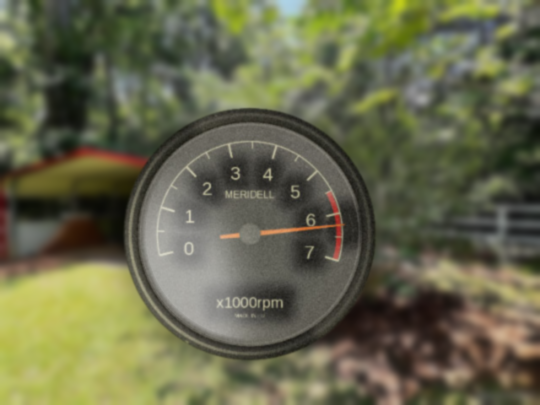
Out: 6250,rpm
